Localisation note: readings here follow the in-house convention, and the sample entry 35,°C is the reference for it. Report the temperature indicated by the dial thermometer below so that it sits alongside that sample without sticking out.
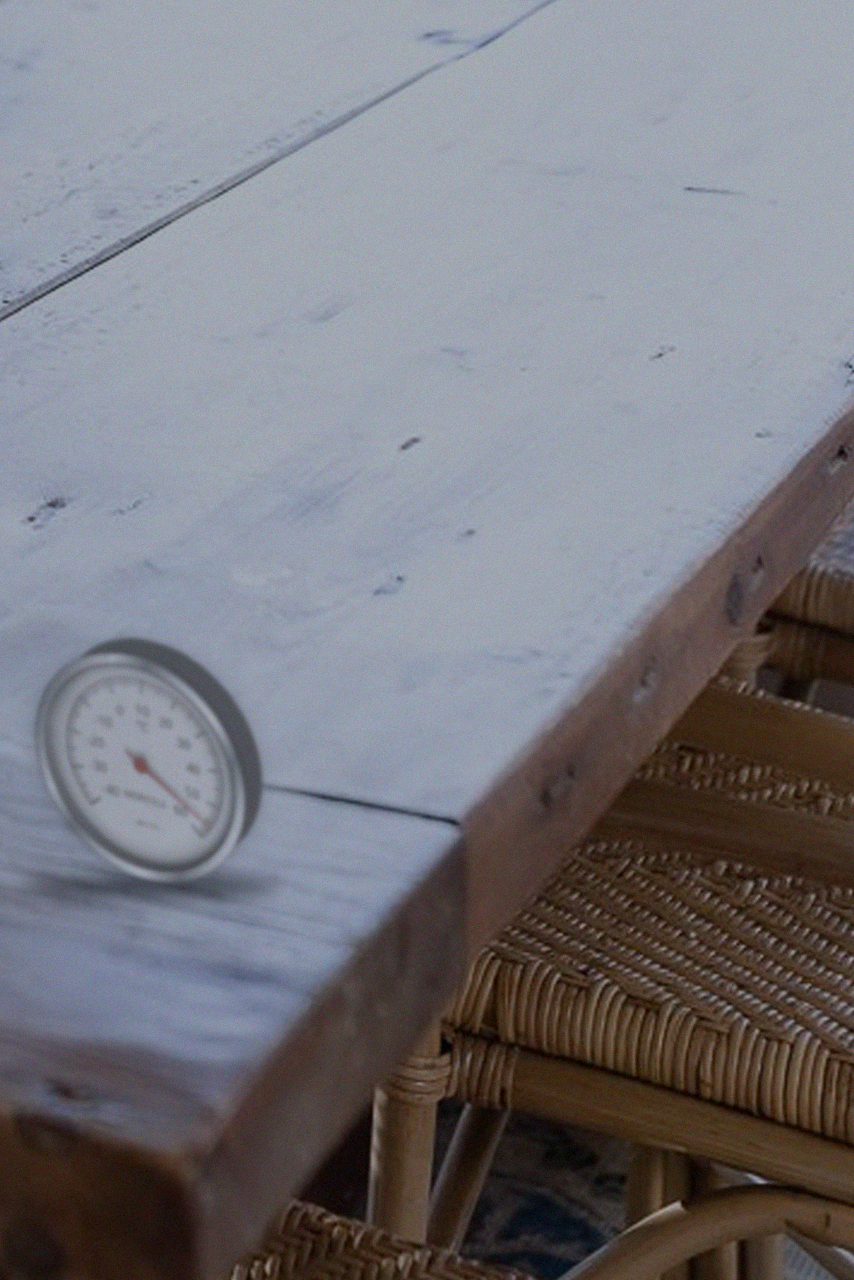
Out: 55,°C
